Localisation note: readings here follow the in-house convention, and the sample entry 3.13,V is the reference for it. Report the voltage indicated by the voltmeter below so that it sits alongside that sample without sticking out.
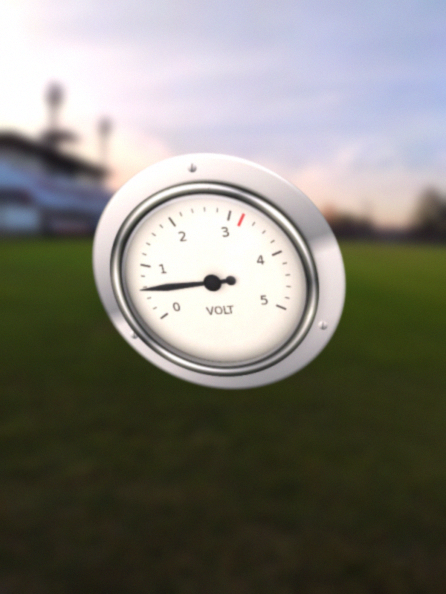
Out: 0.6,V
